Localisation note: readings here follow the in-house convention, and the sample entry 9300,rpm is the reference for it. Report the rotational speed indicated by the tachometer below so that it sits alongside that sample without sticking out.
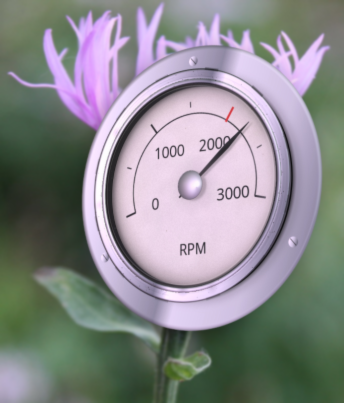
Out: 2250,rpm
